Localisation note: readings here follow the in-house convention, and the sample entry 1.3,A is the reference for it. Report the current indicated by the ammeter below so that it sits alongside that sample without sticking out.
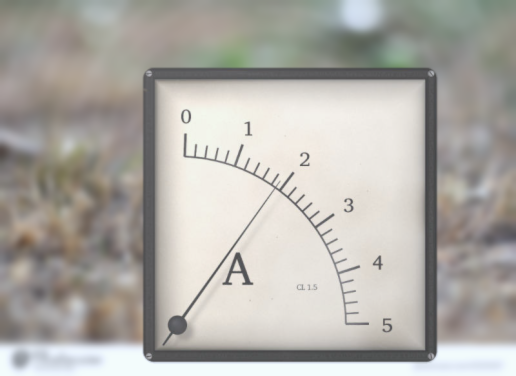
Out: 1.9,A
